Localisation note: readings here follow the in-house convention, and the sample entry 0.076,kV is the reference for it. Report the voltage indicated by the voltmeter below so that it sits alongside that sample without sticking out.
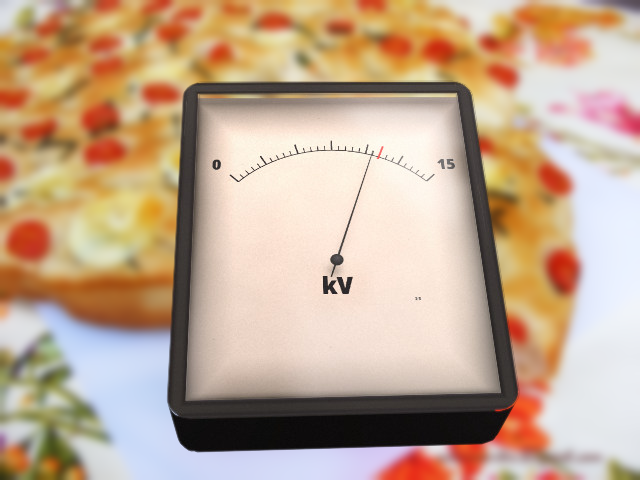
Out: 10.5,kV
